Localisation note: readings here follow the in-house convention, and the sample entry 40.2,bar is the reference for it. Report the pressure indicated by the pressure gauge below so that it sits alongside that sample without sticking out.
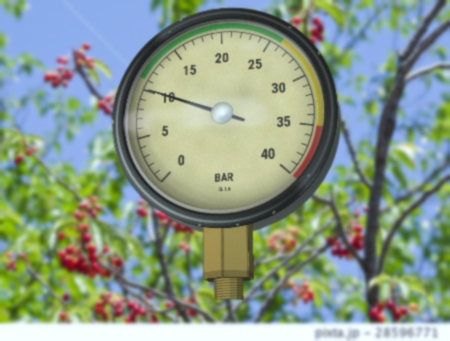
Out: 10,bar
